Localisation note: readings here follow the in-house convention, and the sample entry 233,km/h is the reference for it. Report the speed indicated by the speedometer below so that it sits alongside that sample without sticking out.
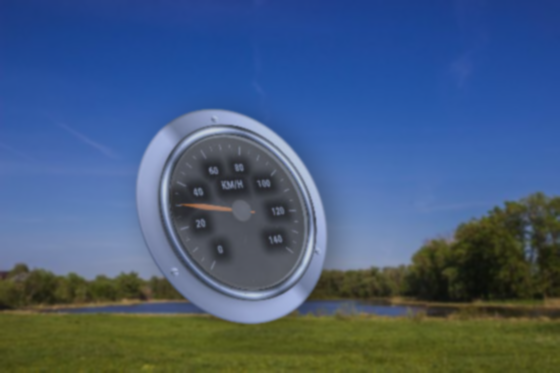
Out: 30,km/h
